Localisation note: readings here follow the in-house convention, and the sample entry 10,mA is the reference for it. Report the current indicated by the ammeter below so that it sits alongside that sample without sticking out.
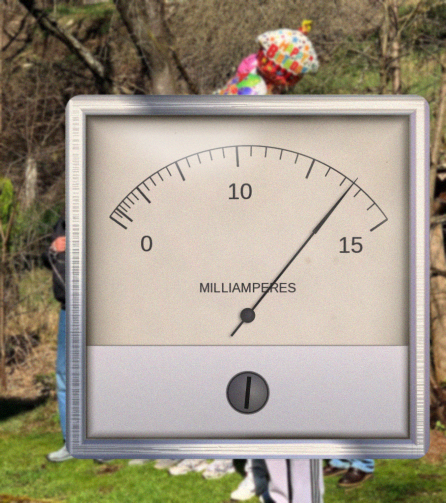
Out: 13.75,mA
